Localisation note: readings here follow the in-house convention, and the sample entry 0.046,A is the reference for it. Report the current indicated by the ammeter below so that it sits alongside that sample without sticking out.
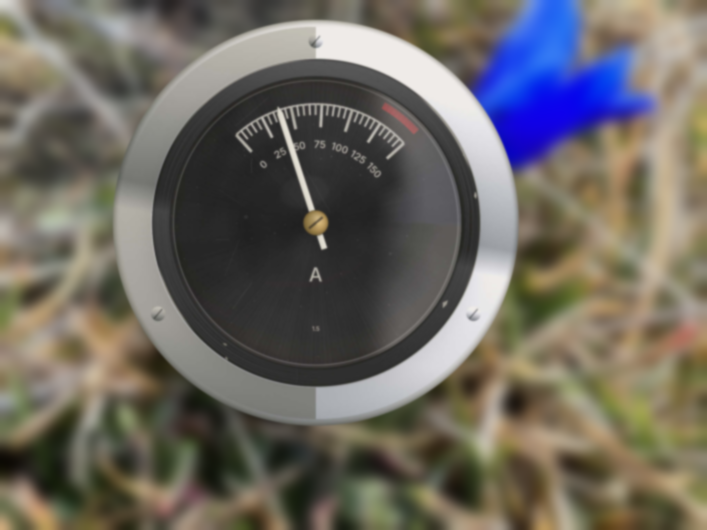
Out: 40,A
